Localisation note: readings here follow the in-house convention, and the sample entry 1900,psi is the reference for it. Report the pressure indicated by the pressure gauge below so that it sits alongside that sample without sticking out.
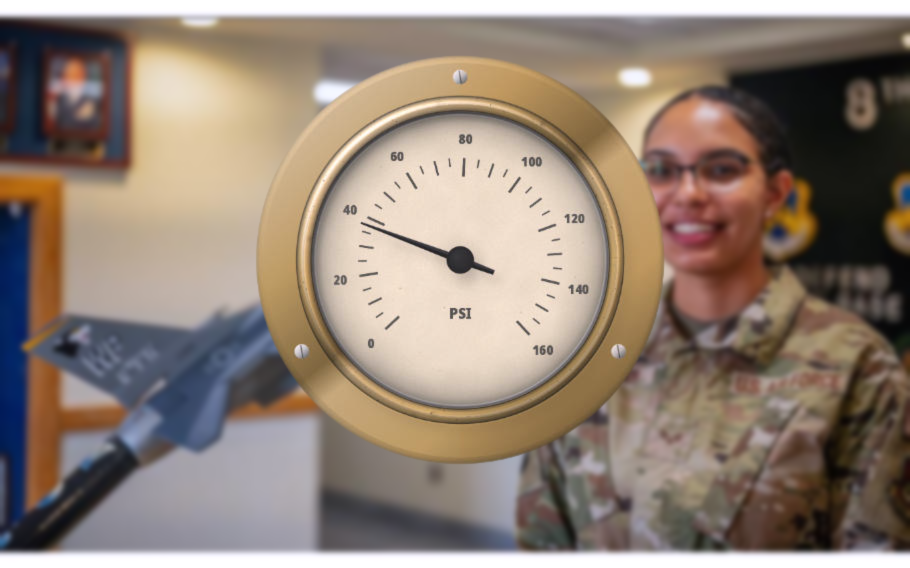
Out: 37.5,psi
